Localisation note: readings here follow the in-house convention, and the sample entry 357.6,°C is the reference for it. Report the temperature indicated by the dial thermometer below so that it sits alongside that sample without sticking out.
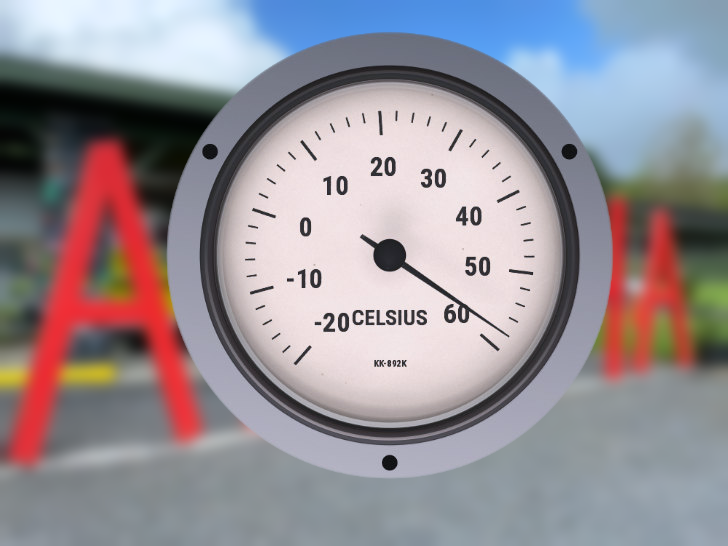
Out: 58,°C
